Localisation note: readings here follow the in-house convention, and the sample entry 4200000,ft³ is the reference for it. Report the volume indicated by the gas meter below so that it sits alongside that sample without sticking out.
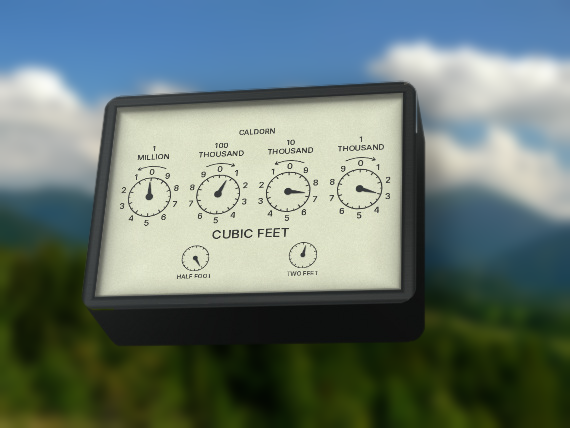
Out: 7300,ft³
